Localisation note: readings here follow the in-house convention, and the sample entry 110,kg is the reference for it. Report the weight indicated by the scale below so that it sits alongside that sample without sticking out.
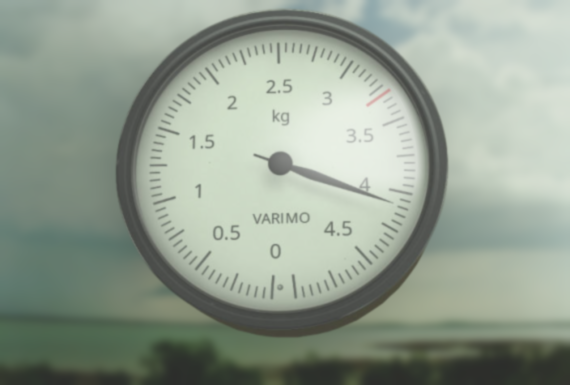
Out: 4.1,kg
